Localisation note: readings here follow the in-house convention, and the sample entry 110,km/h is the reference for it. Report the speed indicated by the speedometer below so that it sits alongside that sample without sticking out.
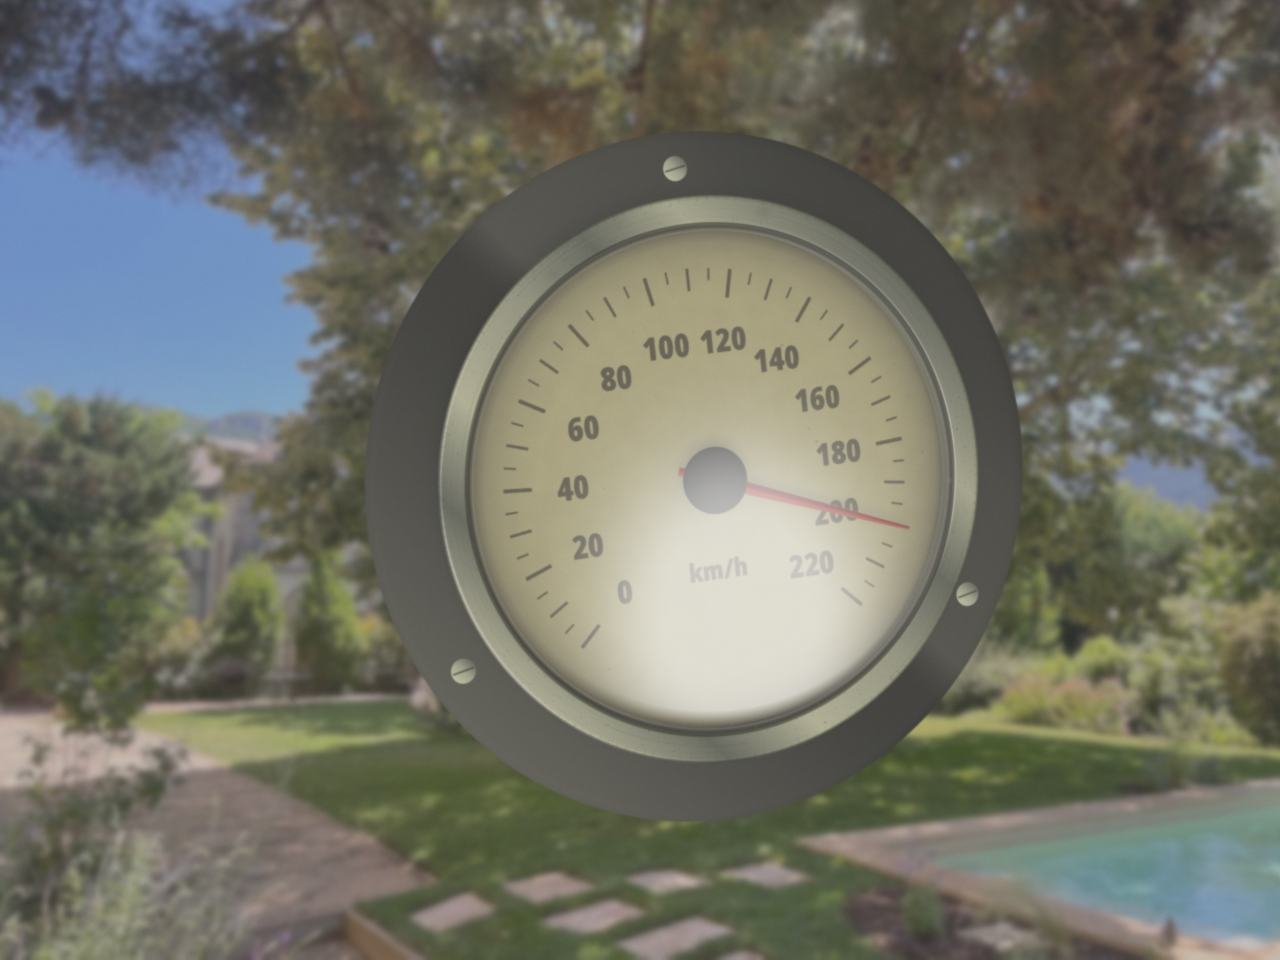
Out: 200,km/h
